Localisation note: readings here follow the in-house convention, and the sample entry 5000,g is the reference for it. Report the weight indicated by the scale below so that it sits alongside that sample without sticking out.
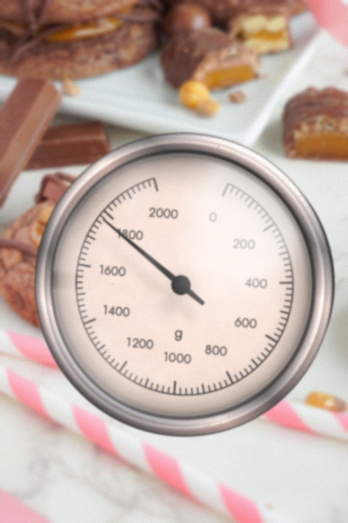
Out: 1780,g
